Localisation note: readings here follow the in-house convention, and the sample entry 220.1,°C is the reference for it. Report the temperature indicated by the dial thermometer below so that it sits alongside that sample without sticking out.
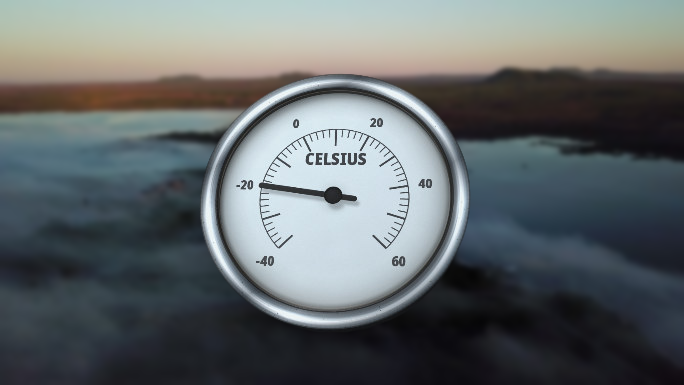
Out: -20,°C
